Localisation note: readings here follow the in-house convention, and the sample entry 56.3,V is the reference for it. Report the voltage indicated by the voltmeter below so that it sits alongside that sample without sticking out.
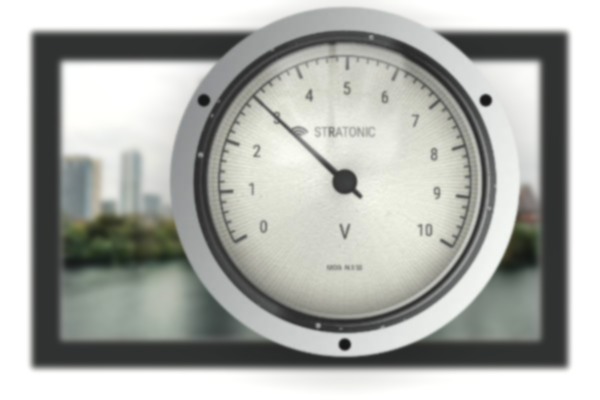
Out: 3,V
